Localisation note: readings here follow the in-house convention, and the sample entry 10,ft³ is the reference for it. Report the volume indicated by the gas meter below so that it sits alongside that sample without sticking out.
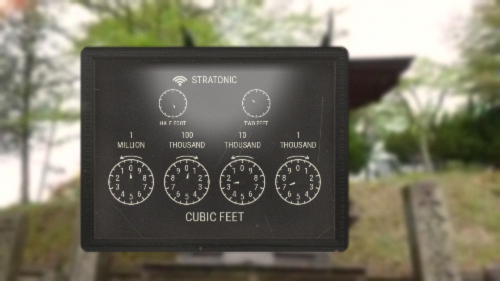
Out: 2700,ft³
